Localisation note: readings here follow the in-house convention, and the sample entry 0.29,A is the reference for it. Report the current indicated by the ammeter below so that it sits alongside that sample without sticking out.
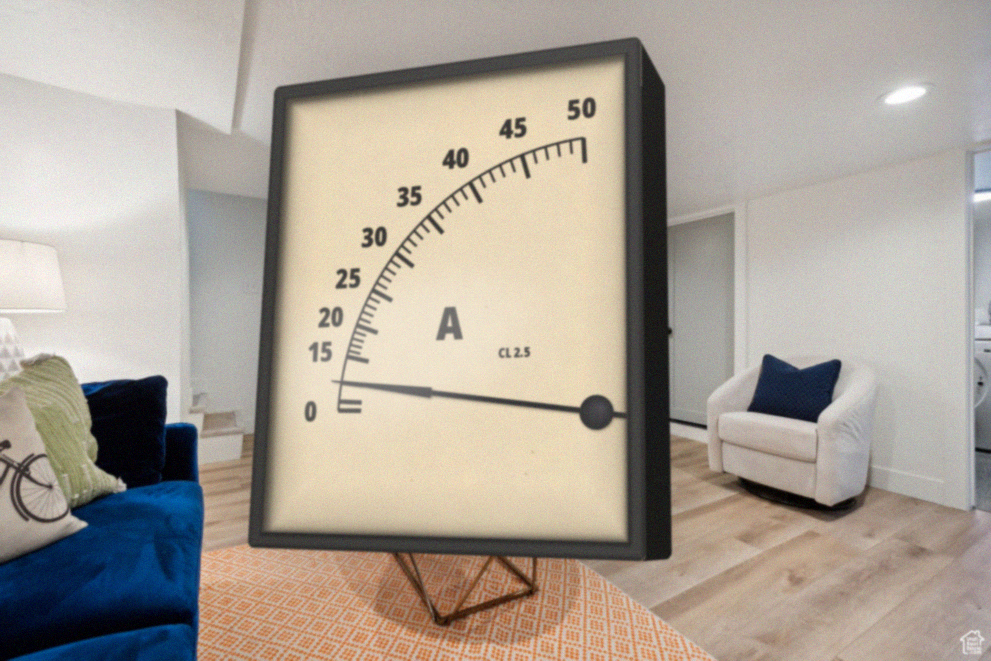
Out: 10,A
